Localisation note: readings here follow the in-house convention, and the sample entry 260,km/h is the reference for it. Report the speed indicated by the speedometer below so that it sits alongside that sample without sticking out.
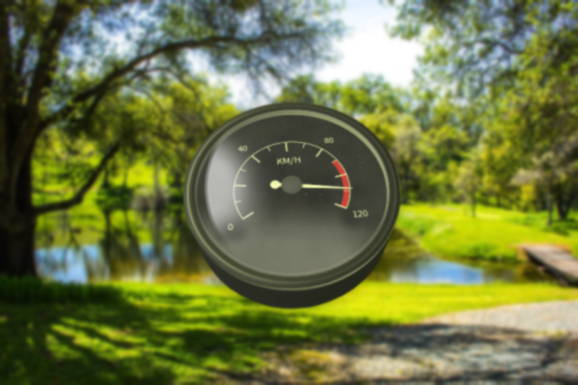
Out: 110,km/h
